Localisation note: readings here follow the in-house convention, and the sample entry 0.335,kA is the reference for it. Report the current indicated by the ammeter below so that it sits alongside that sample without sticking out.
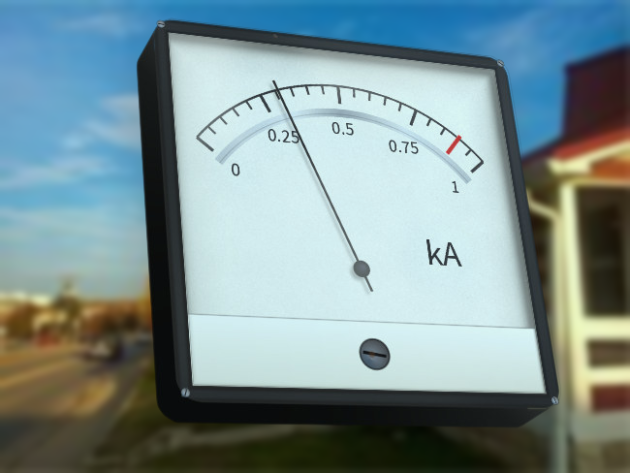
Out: 0.3,kA
